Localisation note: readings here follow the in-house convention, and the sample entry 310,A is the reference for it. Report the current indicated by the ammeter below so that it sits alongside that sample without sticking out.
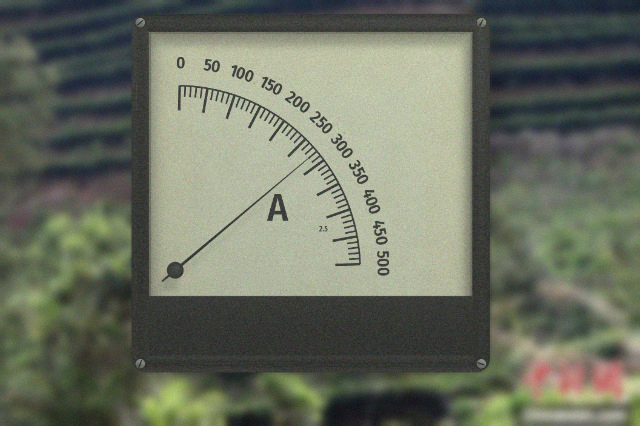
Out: 280,A
